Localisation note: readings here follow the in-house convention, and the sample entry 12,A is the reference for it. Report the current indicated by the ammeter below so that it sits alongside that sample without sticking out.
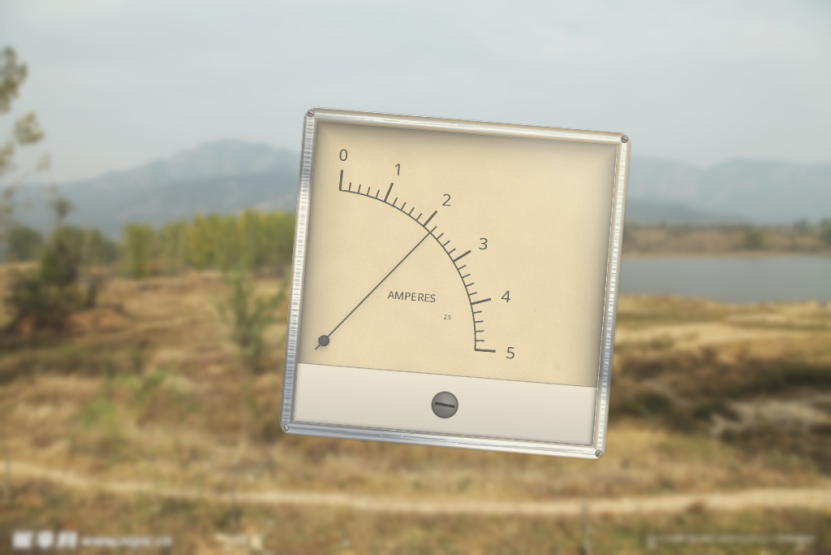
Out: 2.2,A
